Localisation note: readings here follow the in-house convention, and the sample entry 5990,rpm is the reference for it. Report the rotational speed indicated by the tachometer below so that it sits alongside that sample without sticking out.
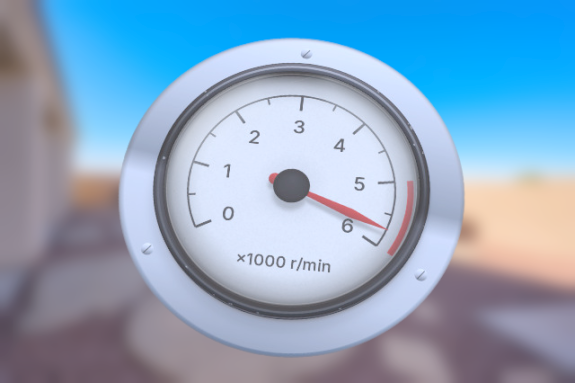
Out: 5750,rpm
